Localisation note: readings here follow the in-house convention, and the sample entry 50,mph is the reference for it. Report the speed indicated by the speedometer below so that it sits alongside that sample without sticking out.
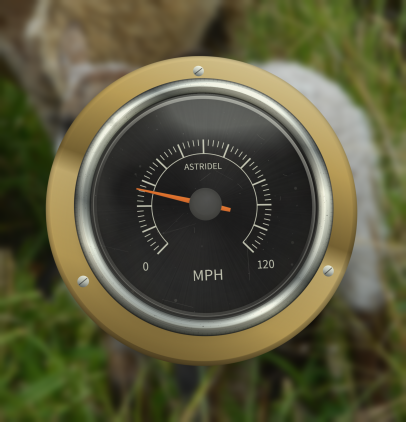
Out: 26,mph
